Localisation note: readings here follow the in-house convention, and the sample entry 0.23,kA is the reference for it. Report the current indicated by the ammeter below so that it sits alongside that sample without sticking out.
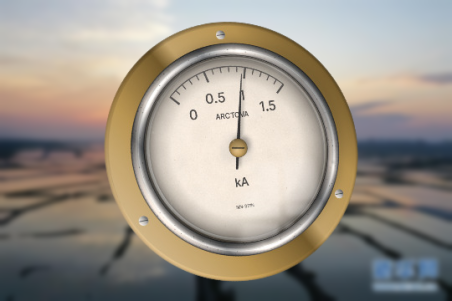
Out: 0.95,kA
